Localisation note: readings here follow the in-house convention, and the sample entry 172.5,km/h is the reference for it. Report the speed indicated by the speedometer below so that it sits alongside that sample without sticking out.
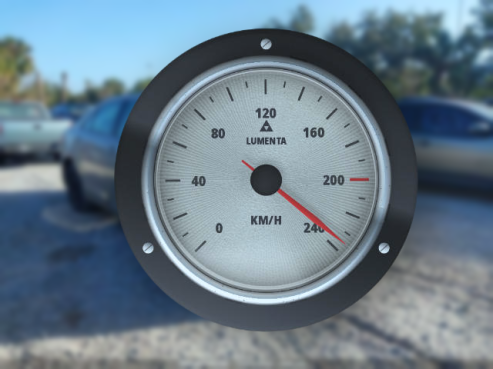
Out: 235,km/h
